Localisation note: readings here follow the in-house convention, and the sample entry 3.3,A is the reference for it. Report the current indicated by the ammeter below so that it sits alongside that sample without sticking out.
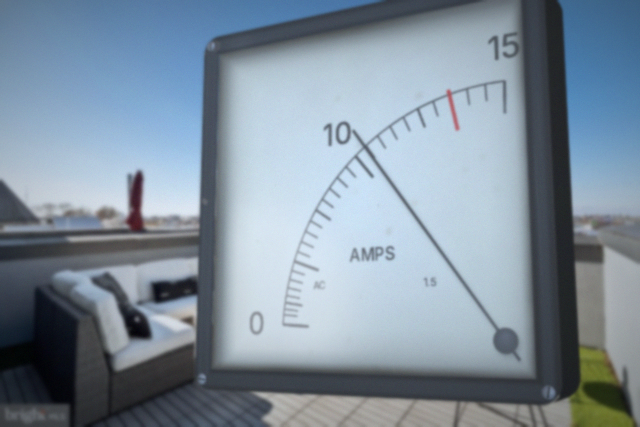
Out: 10.5,A
